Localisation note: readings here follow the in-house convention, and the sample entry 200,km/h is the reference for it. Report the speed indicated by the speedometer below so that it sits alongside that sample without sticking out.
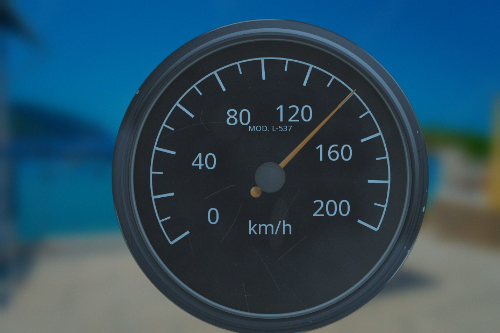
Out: 140,km/h
